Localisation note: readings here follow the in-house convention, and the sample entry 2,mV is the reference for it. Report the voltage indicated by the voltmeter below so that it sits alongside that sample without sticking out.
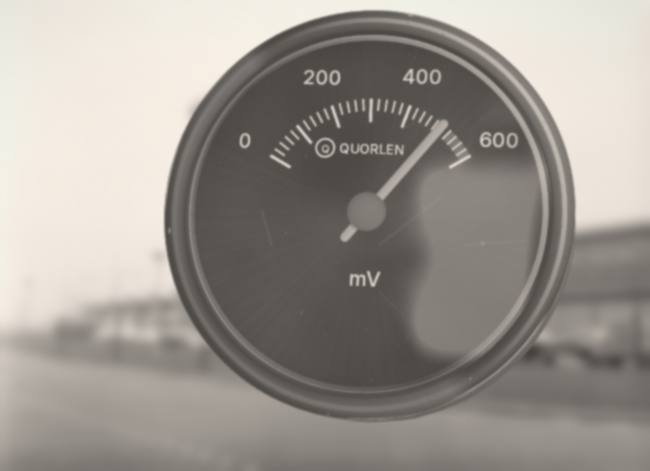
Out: 500,mV
